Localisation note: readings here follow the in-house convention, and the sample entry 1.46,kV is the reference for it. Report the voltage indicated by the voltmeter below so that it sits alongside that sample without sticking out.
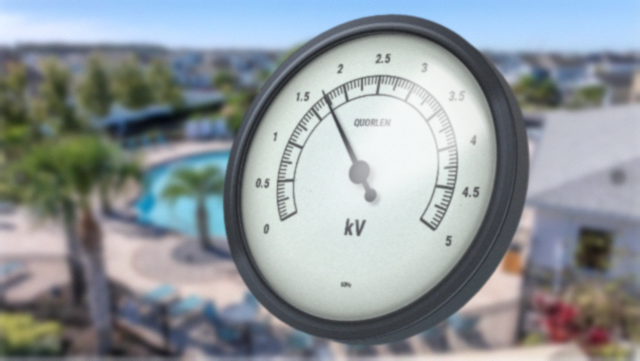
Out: 1.75,kV
